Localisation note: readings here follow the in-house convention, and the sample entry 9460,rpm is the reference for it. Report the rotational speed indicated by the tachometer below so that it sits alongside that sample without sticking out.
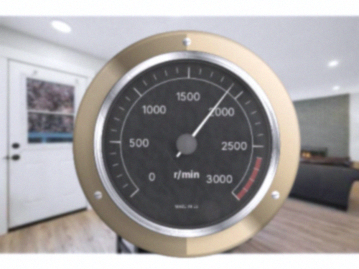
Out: 1900,rpm
